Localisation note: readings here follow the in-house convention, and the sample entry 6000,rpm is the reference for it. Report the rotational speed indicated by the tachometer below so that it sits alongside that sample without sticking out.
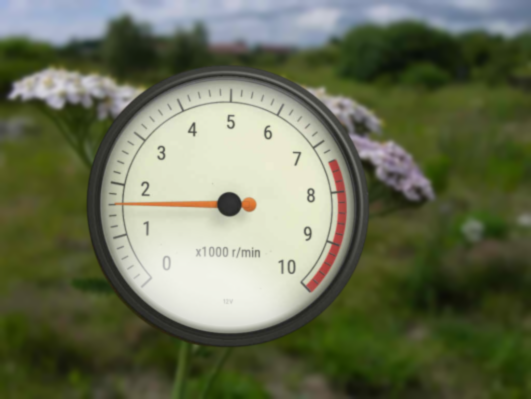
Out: 1600,rpm
